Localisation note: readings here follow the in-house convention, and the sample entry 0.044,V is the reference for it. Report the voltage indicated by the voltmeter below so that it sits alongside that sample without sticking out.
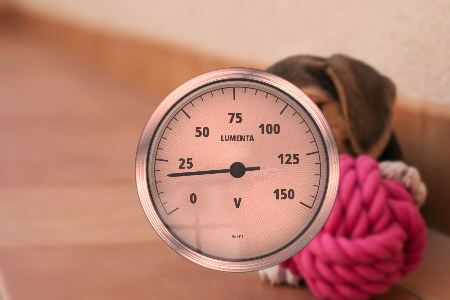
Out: 17.5,V
